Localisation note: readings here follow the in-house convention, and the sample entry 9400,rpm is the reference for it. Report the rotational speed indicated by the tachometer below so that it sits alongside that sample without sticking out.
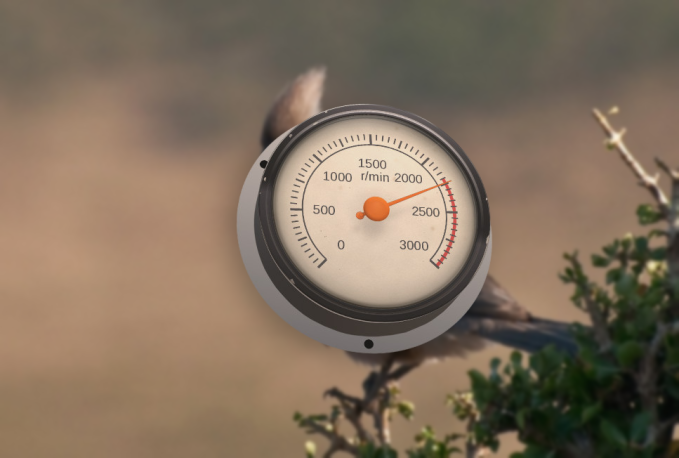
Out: 2250,rpm
